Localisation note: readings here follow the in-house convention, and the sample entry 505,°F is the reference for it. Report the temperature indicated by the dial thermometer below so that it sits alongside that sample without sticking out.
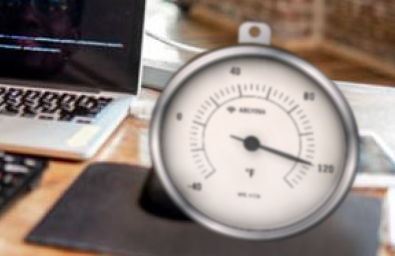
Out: 120,°F
